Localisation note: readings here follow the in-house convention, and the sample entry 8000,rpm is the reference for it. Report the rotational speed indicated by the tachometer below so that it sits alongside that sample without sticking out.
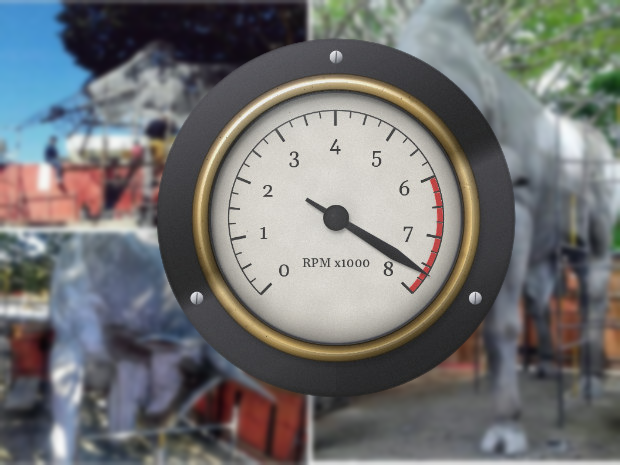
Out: 7625,rpm
